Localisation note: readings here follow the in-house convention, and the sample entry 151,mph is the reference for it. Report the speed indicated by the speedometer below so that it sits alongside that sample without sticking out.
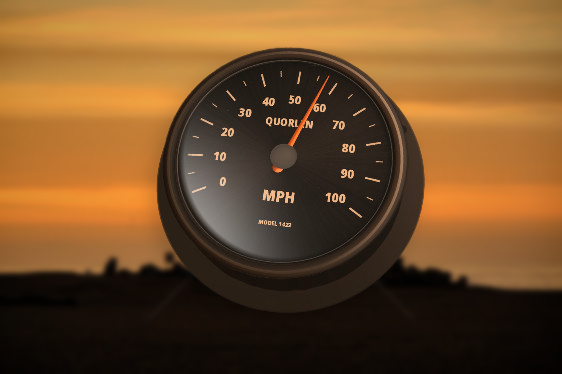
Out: 57.5,mph
